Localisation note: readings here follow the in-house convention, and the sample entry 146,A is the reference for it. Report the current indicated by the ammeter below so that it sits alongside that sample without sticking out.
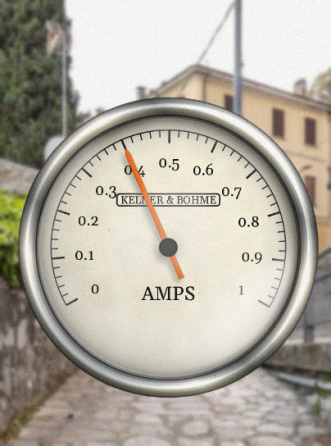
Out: 0.4,A
